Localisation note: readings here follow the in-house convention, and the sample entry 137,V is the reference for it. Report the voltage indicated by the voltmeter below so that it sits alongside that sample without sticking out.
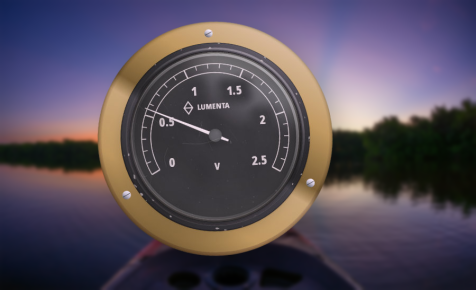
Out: 0.55,V
